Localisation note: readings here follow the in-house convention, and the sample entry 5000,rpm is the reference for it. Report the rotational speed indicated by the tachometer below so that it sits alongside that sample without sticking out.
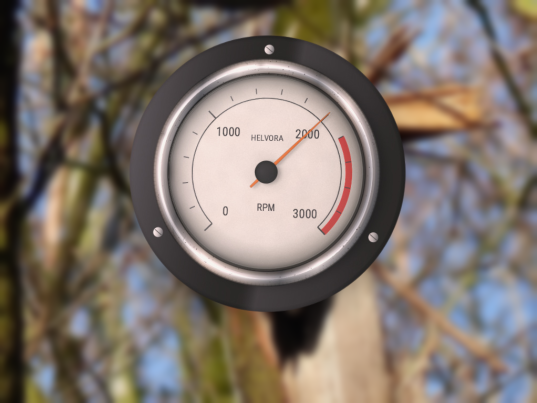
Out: 2000,rpm
